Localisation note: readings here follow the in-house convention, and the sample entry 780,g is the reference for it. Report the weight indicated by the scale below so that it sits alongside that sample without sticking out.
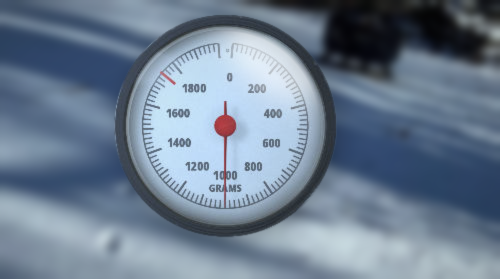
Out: 1000,g
